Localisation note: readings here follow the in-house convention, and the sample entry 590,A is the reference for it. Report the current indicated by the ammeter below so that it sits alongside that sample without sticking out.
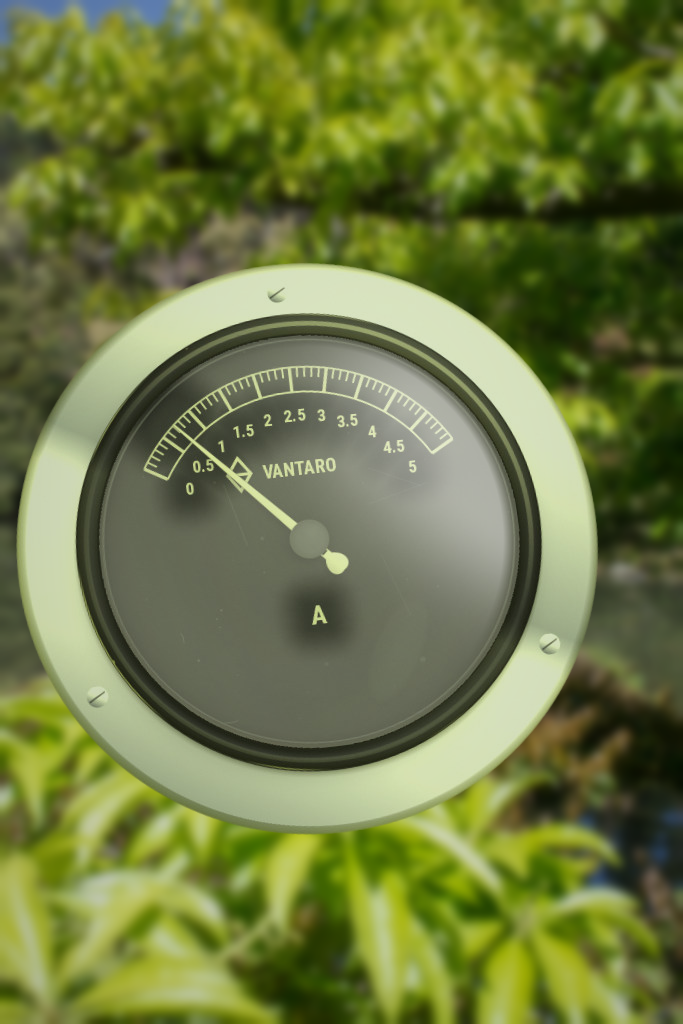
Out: 0.7,A
